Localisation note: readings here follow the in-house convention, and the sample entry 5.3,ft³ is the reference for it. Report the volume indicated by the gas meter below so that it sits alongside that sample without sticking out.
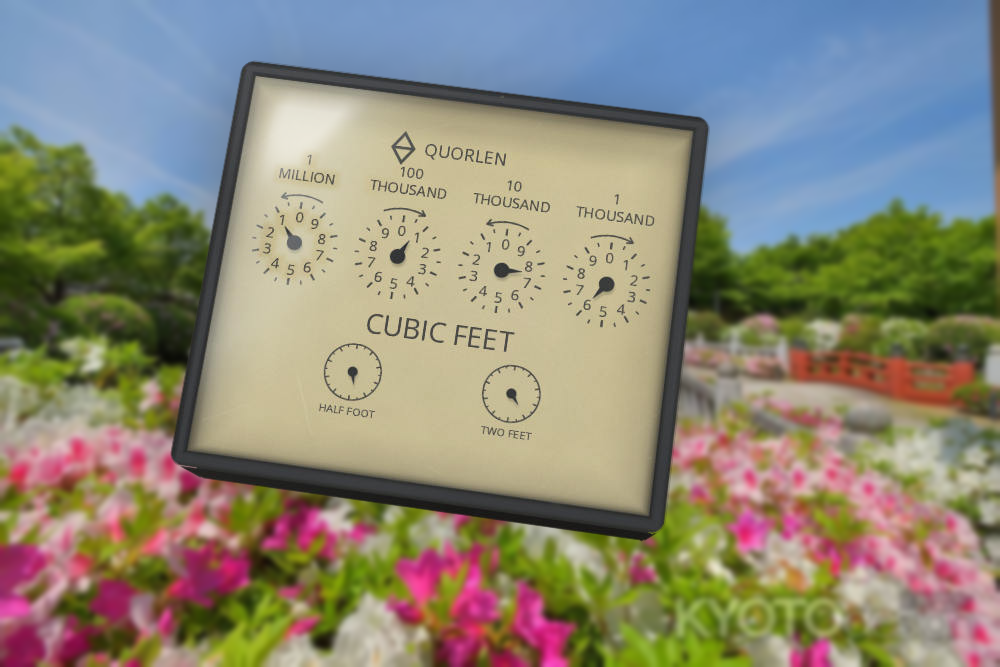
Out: 107600,ft³
